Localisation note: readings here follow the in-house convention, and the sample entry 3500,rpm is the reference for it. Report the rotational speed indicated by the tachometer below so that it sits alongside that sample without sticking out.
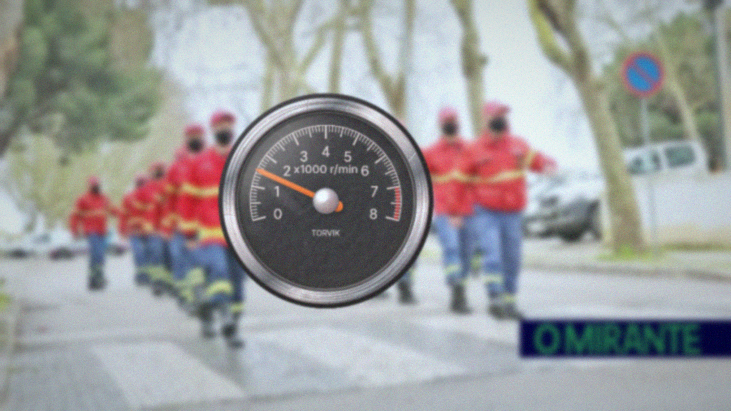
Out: 1500,rpm
